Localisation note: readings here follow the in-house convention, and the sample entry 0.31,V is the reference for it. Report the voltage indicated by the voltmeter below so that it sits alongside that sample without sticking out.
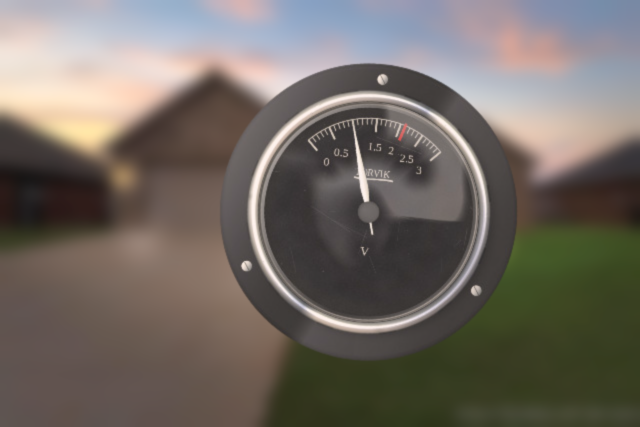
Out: 1,V
